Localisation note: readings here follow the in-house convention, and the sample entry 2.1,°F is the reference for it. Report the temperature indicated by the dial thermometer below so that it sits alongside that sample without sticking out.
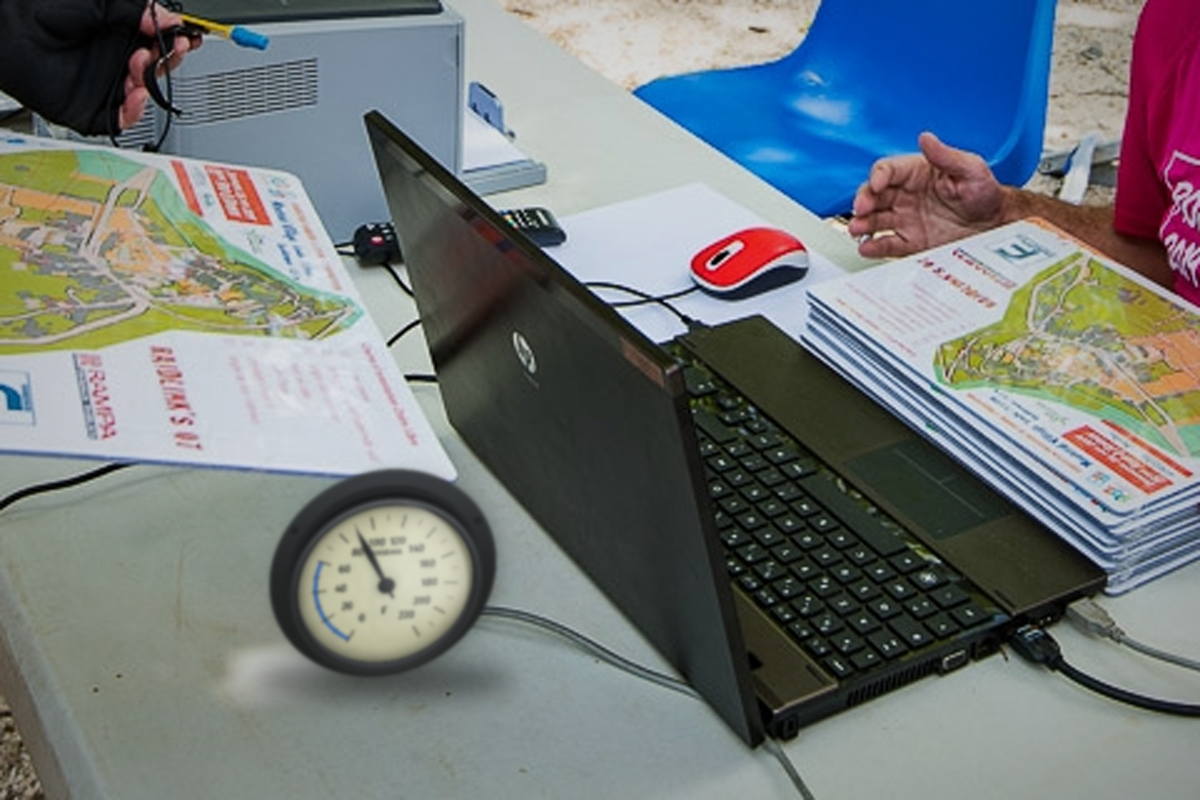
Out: 90,°F
